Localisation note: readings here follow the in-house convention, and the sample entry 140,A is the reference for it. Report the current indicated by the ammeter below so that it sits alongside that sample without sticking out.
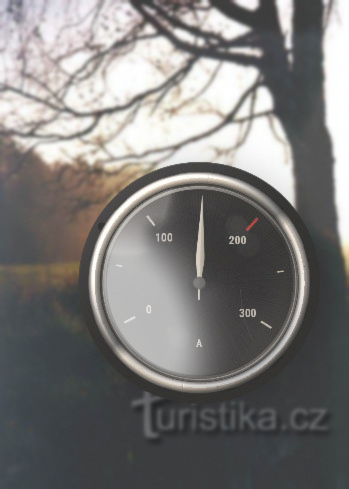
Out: 150,A
